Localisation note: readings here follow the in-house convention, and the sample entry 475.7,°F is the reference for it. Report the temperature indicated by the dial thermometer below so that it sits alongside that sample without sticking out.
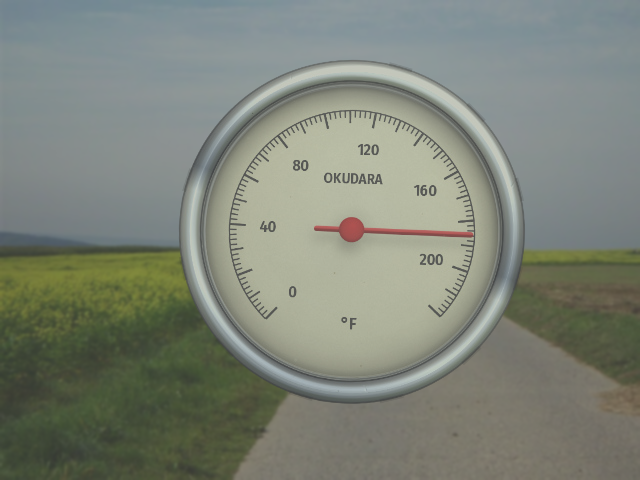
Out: 186,°F
